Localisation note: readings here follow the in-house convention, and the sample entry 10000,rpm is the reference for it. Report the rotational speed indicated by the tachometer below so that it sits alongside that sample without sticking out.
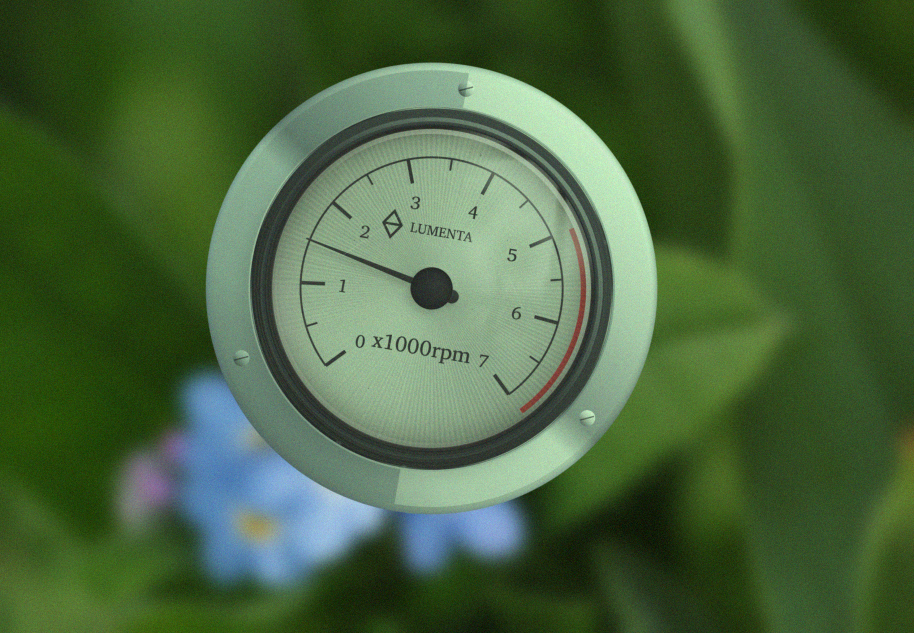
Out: 1500,rpm
